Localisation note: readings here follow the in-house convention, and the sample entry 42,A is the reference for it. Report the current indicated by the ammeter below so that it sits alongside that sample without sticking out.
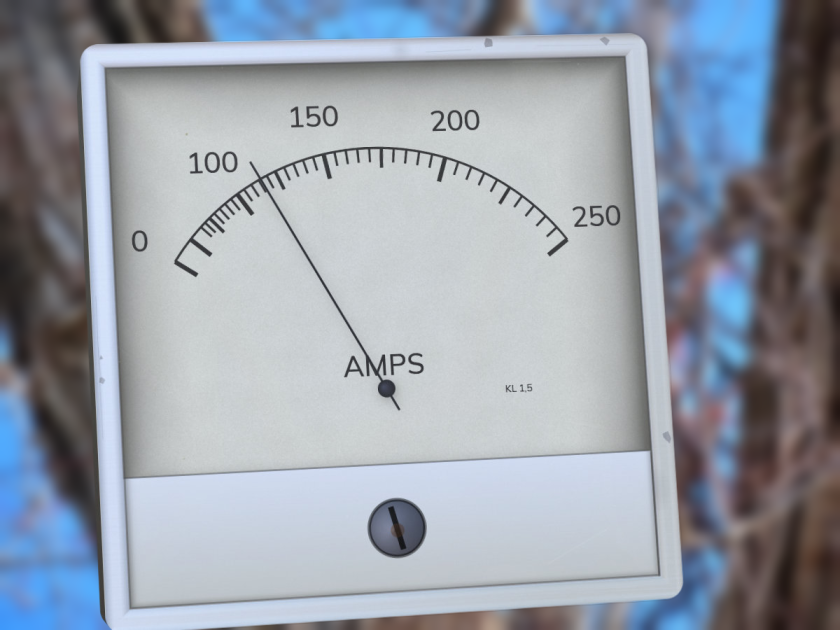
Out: 115,A
